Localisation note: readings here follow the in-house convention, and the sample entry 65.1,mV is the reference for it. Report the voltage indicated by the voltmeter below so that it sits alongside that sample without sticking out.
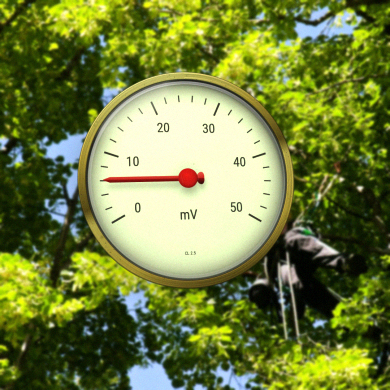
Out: 6,mV
